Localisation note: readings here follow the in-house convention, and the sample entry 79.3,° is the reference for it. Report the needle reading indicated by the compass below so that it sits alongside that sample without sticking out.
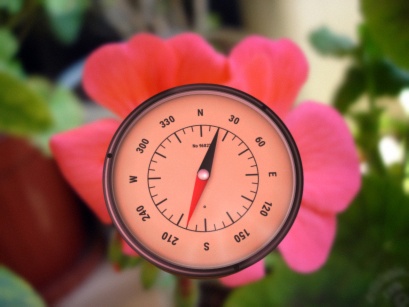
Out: 200,°
